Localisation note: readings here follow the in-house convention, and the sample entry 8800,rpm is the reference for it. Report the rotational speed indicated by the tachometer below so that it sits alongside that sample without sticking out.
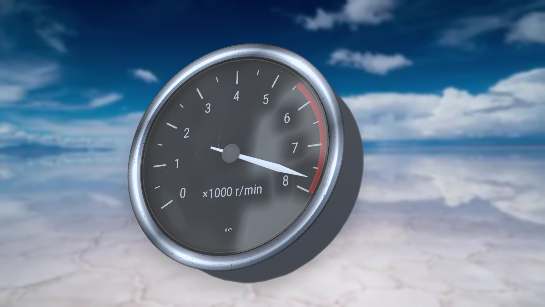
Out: 7750,rpm
